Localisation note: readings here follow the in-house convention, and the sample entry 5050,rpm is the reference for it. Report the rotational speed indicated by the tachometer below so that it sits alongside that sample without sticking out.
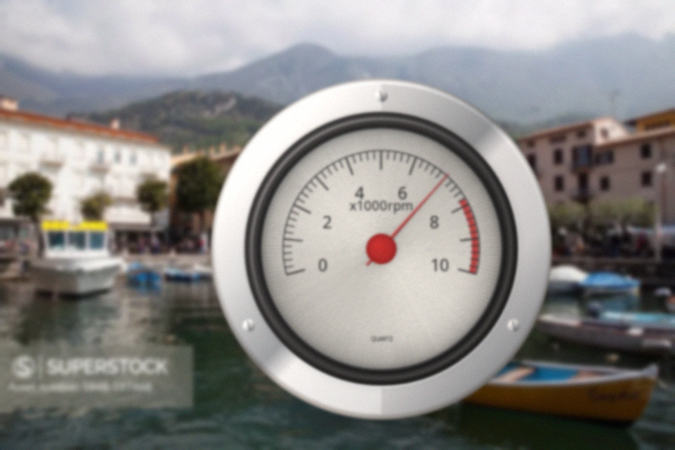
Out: 7000,rpm
